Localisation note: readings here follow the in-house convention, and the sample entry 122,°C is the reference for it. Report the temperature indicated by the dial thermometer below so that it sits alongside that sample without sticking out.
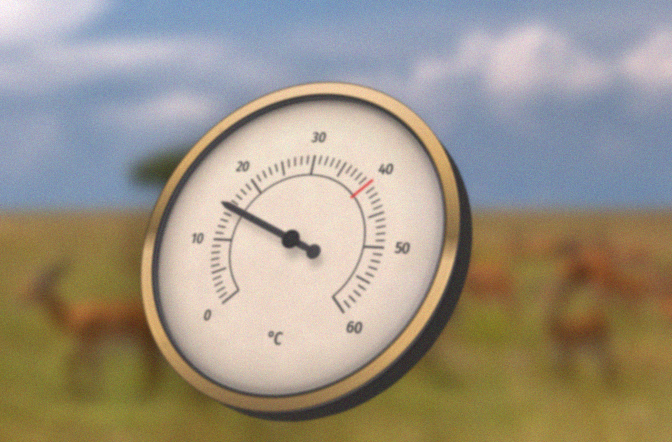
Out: 15,°C
